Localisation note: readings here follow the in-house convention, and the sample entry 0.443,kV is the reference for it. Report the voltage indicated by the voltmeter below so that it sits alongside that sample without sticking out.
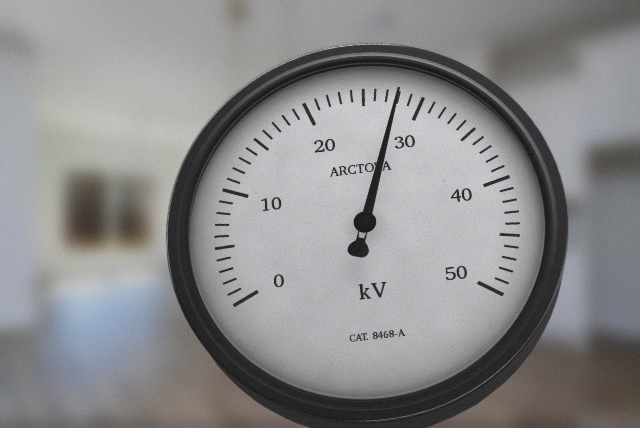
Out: 28,kV
